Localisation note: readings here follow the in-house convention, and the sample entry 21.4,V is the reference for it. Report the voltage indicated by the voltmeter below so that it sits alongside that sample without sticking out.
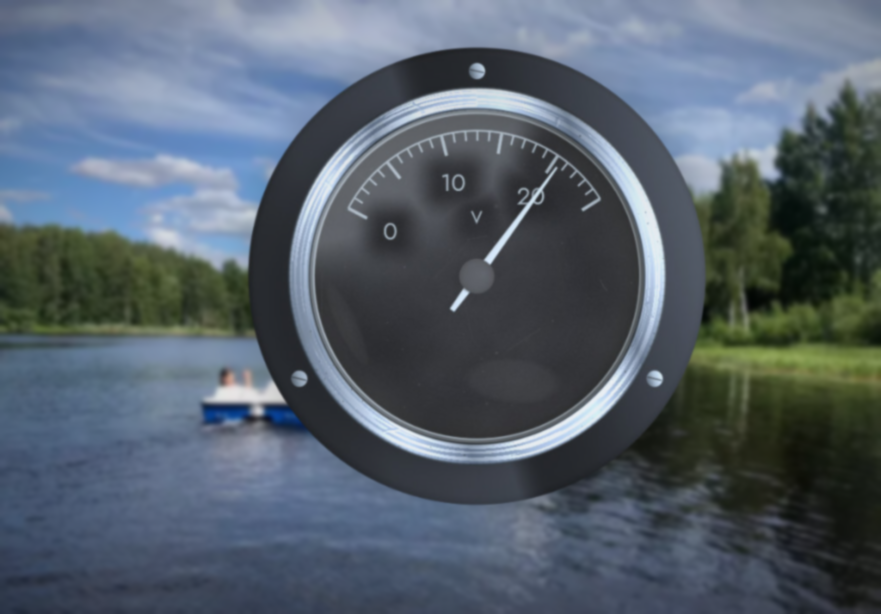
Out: 20.5,V
